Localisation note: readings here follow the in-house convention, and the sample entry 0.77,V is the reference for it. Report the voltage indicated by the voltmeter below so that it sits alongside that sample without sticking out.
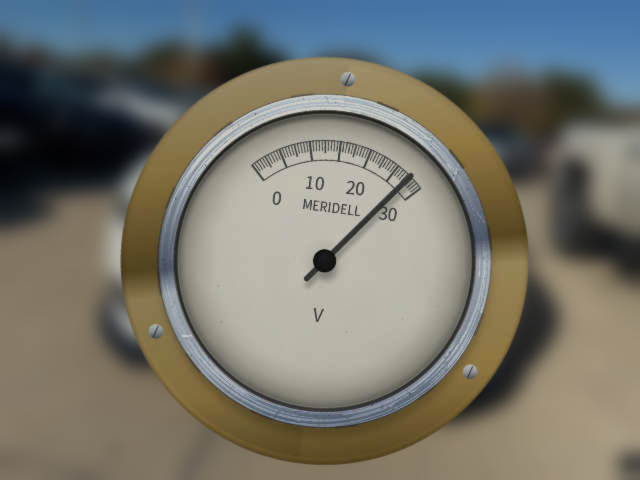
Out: 27.5,V
